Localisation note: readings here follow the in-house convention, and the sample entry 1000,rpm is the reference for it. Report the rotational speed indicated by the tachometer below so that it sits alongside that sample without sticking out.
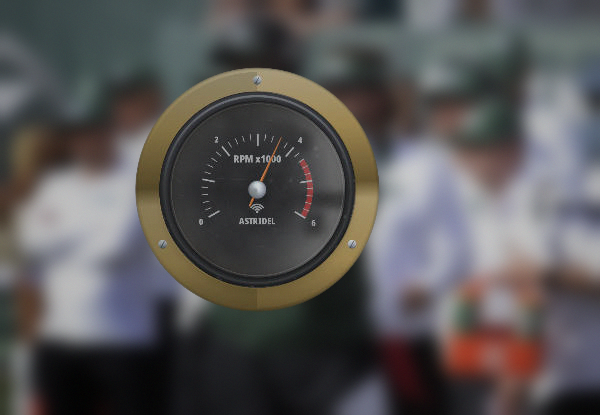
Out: 3600,rpm
